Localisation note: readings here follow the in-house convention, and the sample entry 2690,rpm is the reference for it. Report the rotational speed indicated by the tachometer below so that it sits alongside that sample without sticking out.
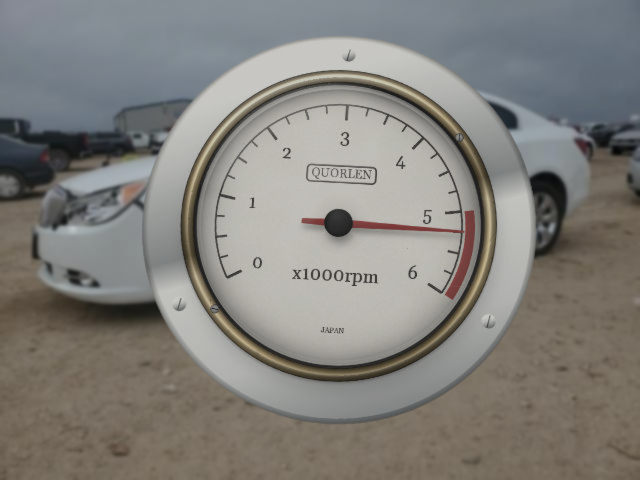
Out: 5250,rpm
